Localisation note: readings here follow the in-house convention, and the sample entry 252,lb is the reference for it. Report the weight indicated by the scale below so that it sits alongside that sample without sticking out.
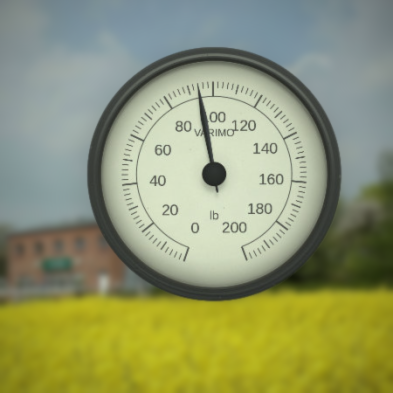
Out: 94,lb
